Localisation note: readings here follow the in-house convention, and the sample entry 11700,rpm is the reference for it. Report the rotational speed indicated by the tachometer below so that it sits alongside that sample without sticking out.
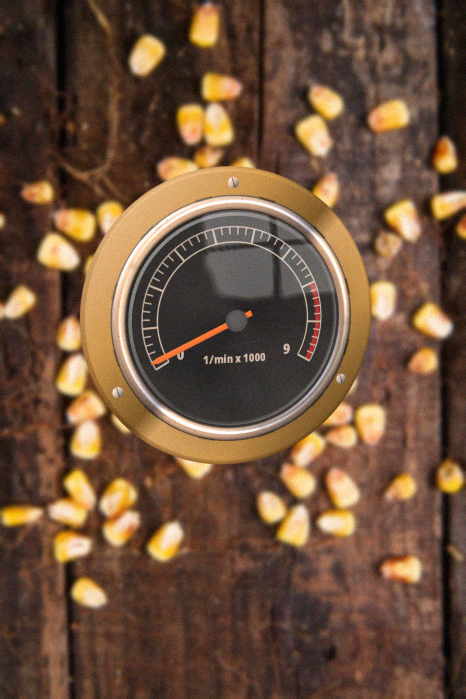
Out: 200,rpm
